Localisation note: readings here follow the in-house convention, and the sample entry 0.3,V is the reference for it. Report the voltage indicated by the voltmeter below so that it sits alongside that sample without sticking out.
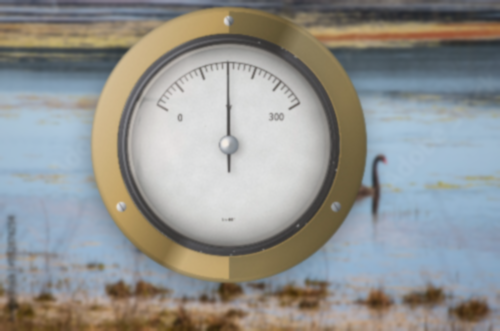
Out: 150,V
